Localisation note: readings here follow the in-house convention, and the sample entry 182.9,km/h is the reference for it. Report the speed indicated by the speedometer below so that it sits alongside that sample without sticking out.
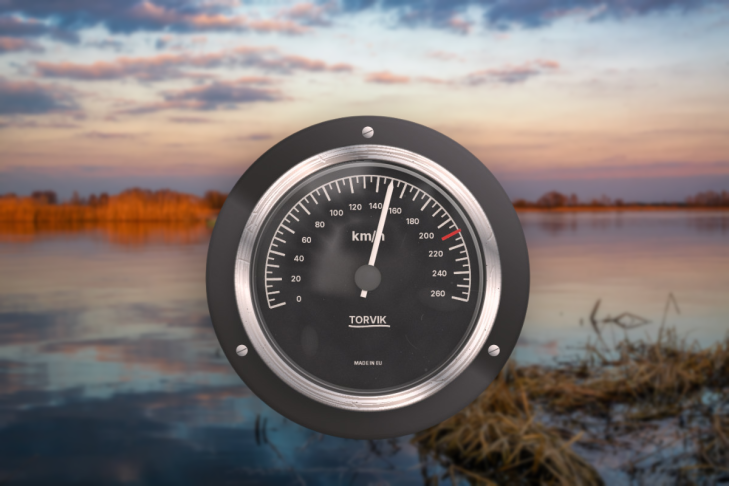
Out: 150,km/h
